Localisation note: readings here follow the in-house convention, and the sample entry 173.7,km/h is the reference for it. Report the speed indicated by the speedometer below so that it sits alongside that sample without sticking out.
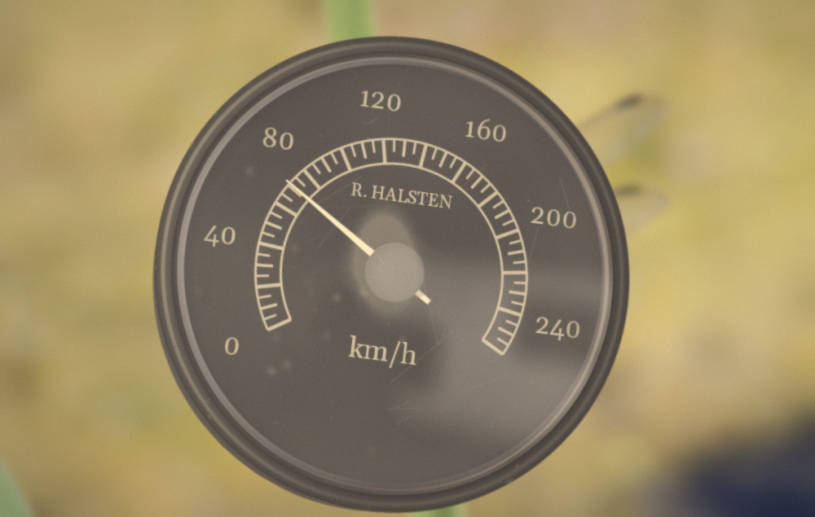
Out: 70,km/h
